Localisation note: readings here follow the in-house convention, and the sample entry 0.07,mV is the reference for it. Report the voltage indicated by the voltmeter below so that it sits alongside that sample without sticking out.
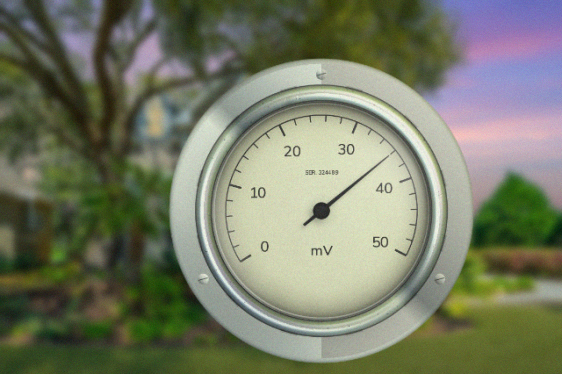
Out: 36,mV
